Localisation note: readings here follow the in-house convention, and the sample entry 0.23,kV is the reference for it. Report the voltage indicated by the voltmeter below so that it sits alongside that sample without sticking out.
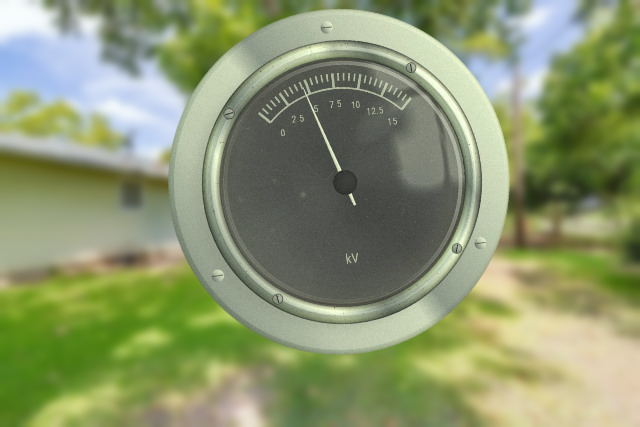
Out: 4.5,kV
